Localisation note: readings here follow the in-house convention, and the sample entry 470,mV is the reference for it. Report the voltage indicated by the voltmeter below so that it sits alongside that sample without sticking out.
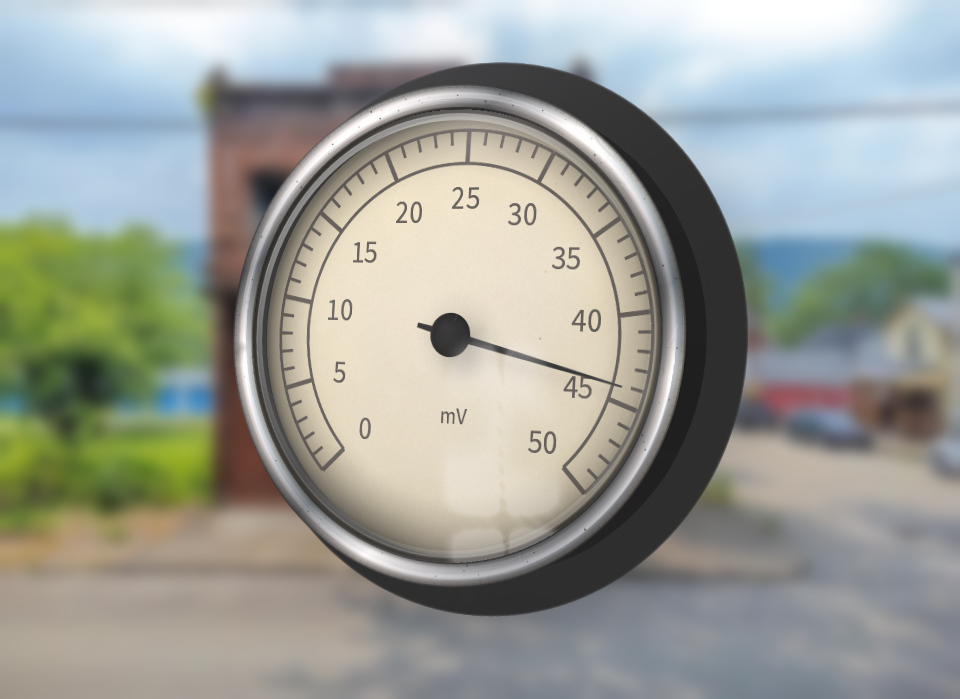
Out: 44,mV
